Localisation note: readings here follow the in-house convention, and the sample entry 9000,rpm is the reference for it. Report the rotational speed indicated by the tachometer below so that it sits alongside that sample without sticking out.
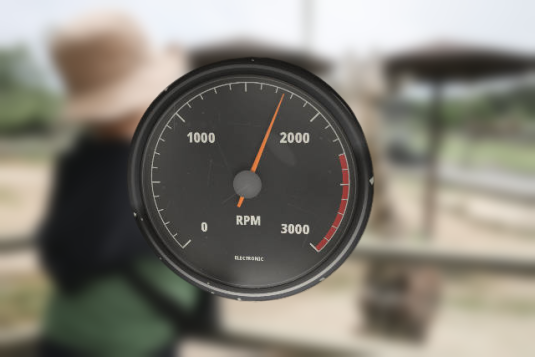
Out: 1750,rpm
